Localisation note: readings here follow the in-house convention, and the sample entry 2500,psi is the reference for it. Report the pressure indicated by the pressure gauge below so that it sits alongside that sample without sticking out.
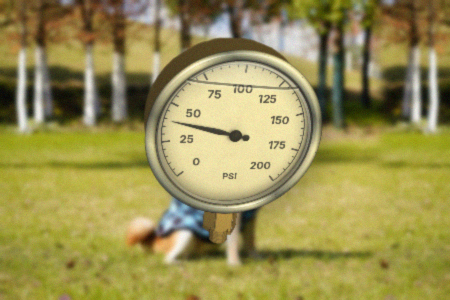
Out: 40,psi
